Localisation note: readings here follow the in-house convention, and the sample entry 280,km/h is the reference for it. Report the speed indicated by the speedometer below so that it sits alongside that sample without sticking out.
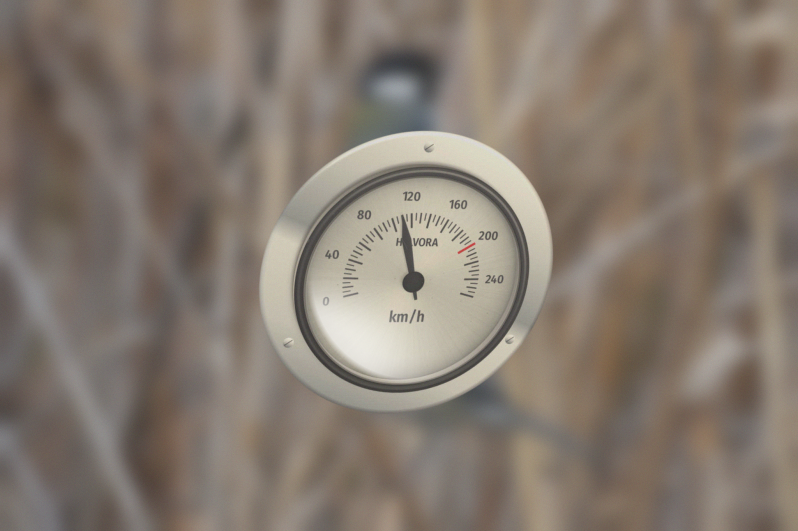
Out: 110,km/h
